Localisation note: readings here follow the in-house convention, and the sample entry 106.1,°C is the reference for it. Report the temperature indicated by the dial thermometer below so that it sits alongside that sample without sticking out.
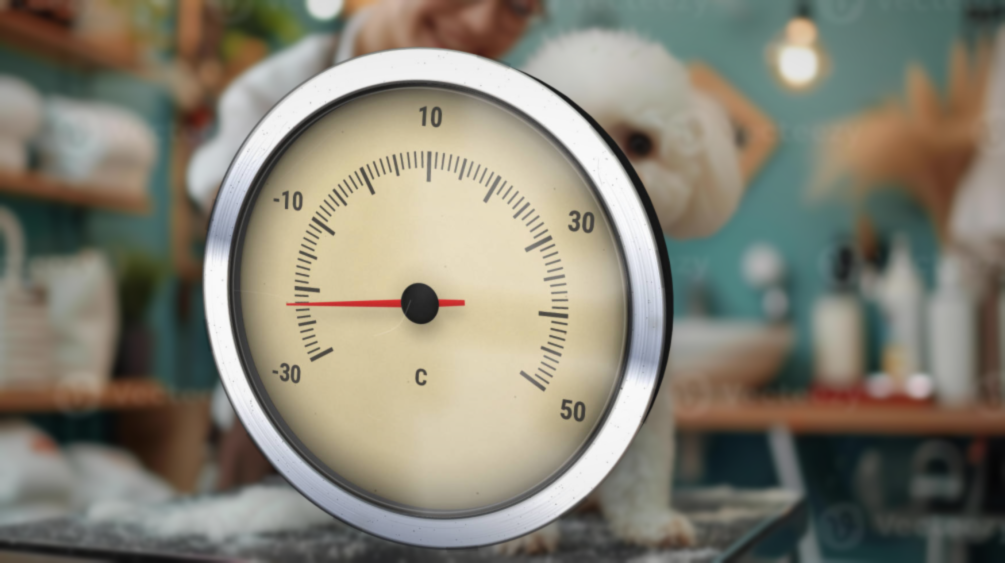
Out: -22,°C
